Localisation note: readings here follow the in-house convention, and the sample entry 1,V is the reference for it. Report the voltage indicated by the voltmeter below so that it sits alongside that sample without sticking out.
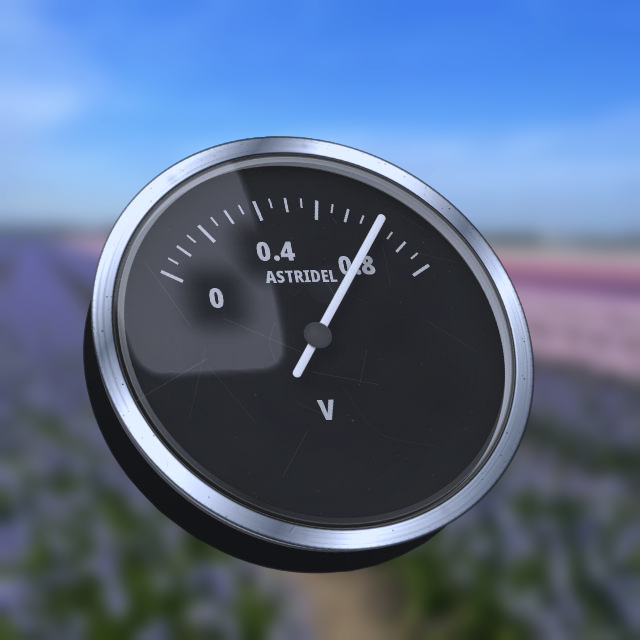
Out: 0.8,V
